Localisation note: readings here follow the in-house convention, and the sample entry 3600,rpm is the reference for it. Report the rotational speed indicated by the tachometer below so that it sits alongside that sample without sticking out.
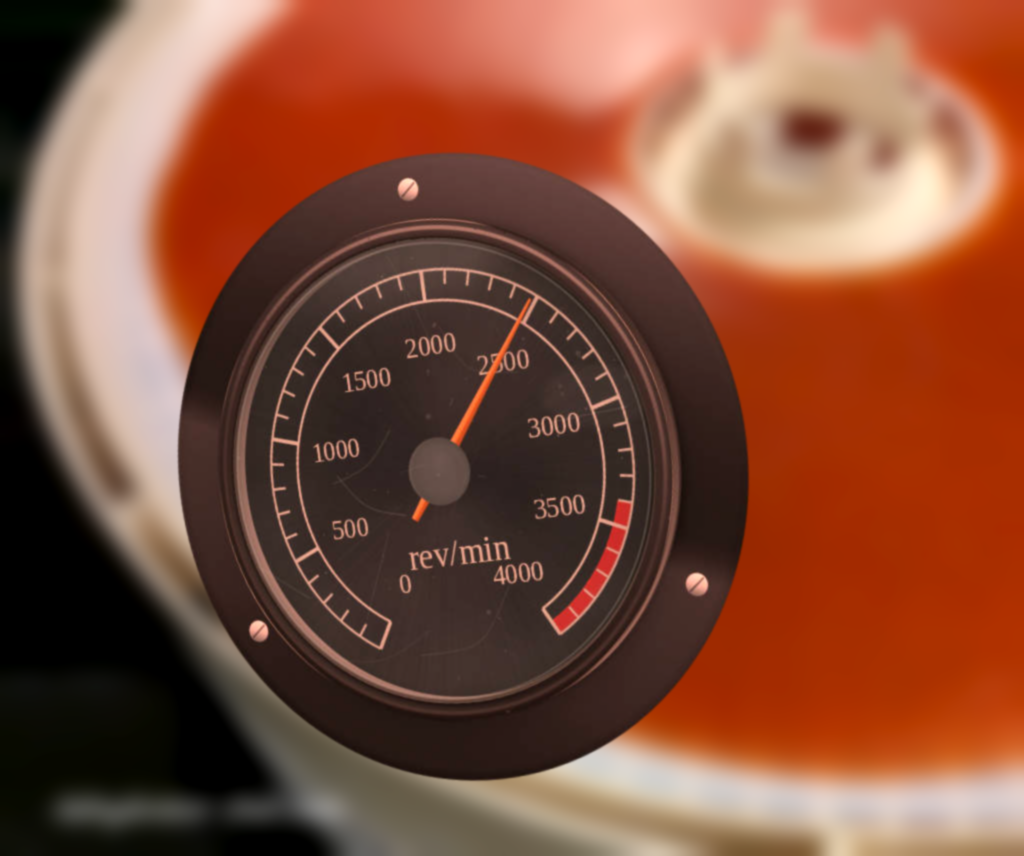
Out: 2500,rpm
